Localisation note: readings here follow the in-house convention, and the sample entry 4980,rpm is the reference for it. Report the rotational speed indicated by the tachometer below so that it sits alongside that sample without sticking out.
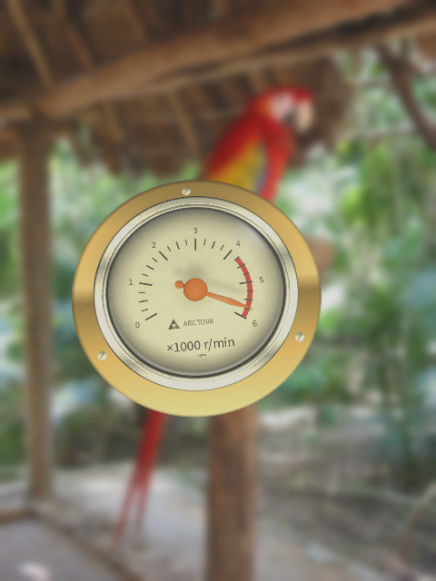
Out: 5750,rpm
